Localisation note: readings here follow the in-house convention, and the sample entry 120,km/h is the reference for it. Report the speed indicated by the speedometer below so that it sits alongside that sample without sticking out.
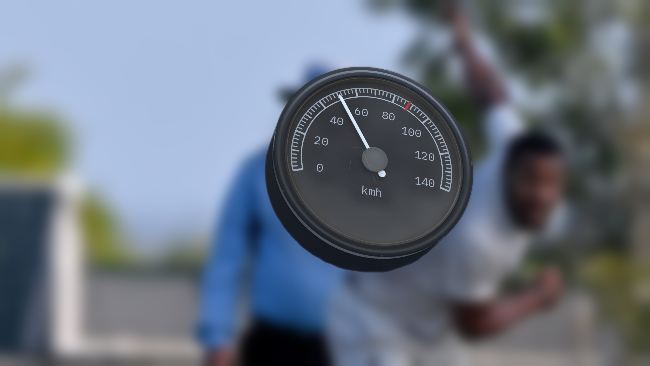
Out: 50,km/h
